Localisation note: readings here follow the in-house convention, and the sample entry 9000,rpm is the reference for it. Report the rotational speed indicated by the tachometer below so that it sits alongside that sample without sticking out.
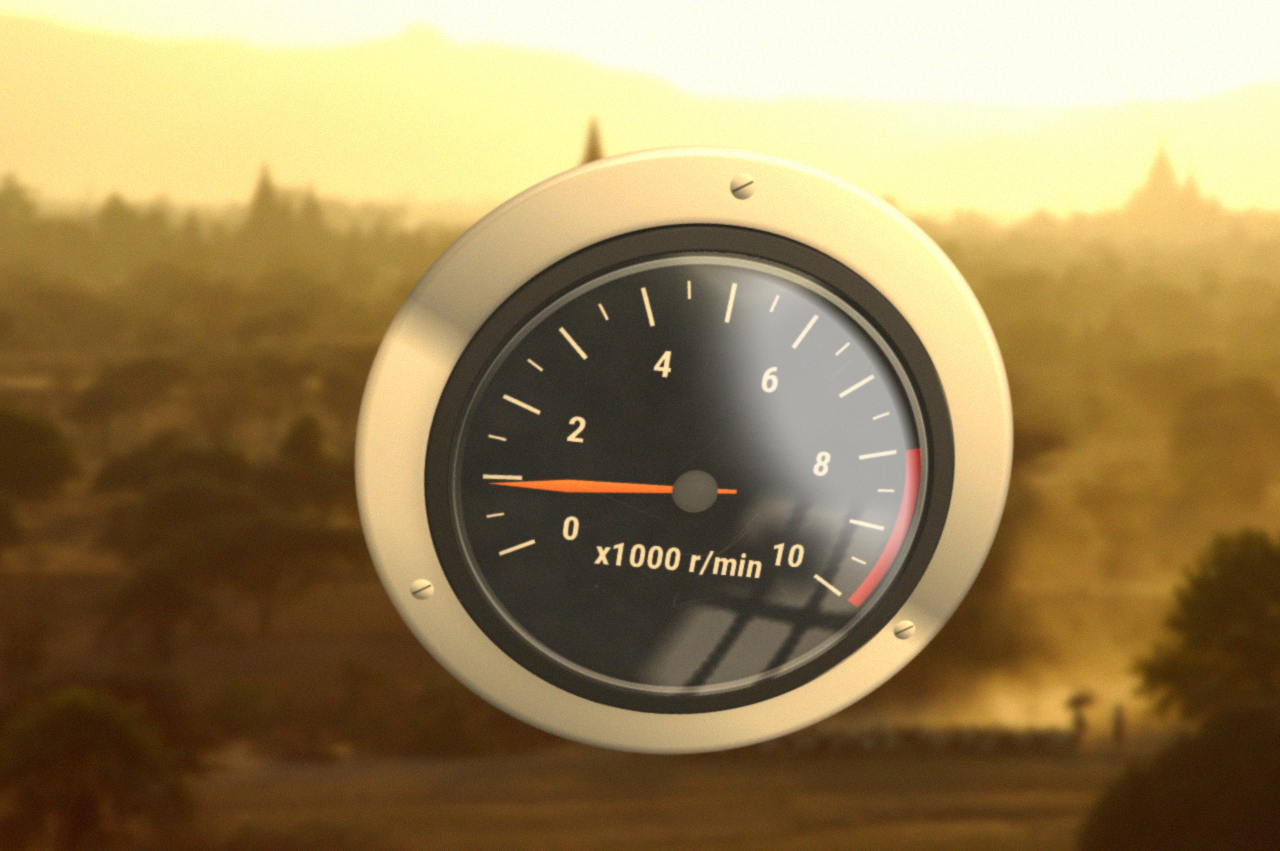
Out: 1000,rpm
